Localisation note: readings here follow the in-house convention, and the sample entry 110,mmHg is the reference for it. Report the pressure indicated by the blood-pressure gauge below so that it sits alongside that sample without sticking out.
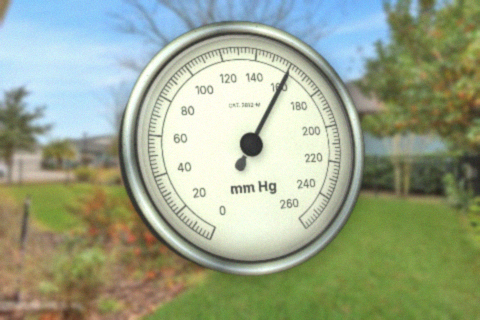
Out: 160,mmHg
